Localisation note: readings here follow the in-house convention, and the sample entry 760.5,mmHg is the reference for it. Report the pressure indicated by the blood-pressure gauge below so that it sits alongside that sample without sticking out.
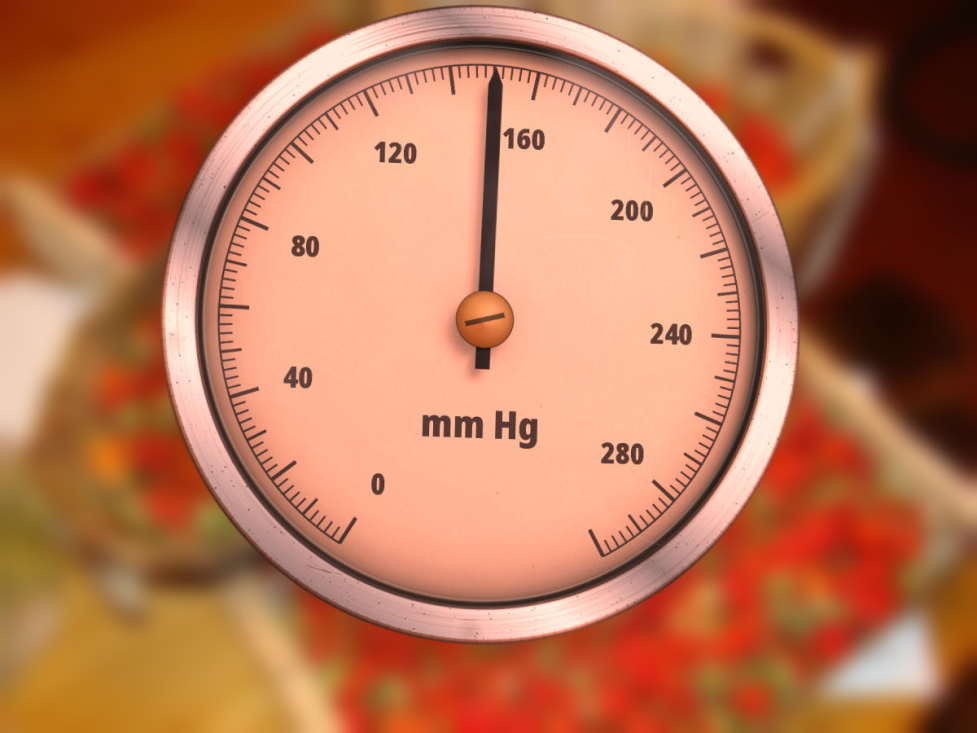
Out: 150,mmHg
